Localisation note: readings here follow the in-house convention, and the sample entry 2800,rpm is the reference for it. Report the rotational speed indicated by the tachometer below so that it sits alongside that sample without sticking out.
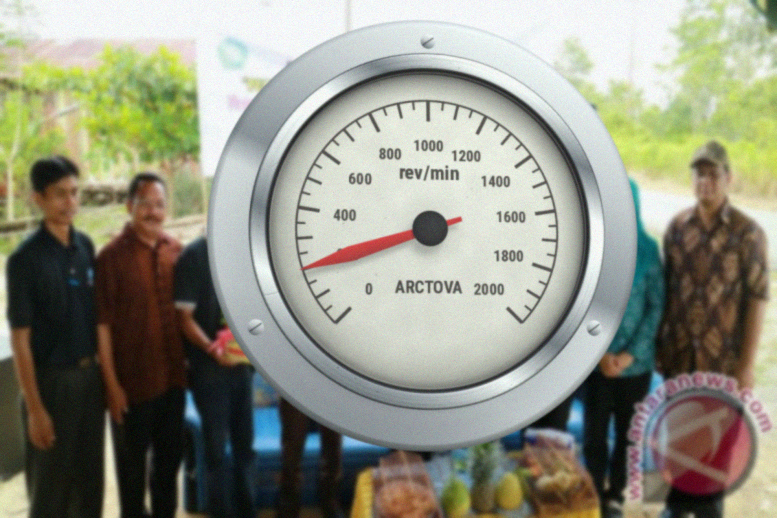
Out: 200,rpm
